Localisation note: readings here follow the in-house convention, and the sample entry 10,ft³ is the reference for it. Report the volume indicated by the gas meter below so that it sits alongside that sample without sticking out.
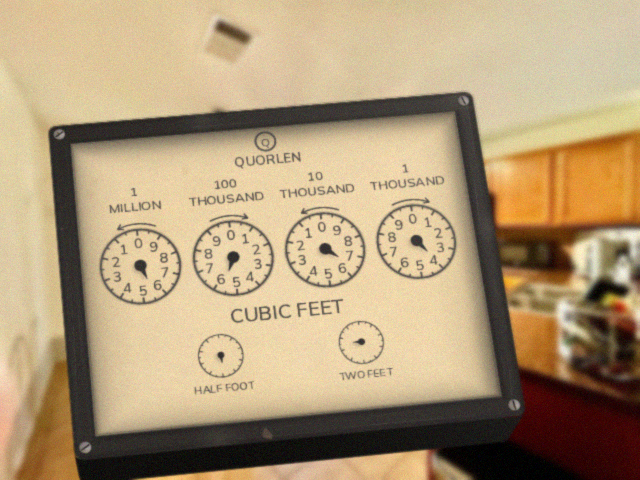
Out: 556400,ft³
